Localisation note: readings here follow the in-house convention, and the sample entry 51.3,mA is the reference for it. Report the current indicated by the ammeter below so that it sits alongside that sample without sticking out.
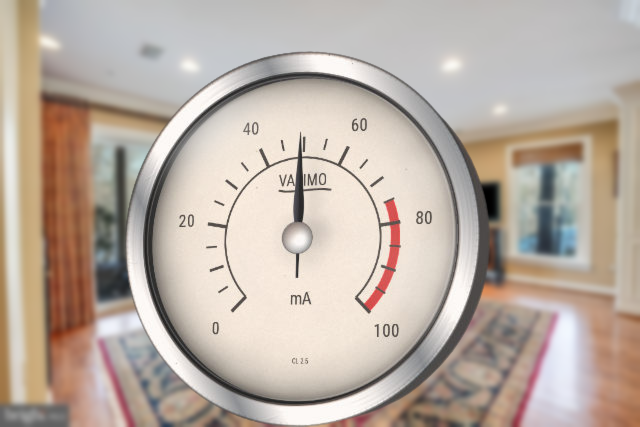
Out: 50,mA
